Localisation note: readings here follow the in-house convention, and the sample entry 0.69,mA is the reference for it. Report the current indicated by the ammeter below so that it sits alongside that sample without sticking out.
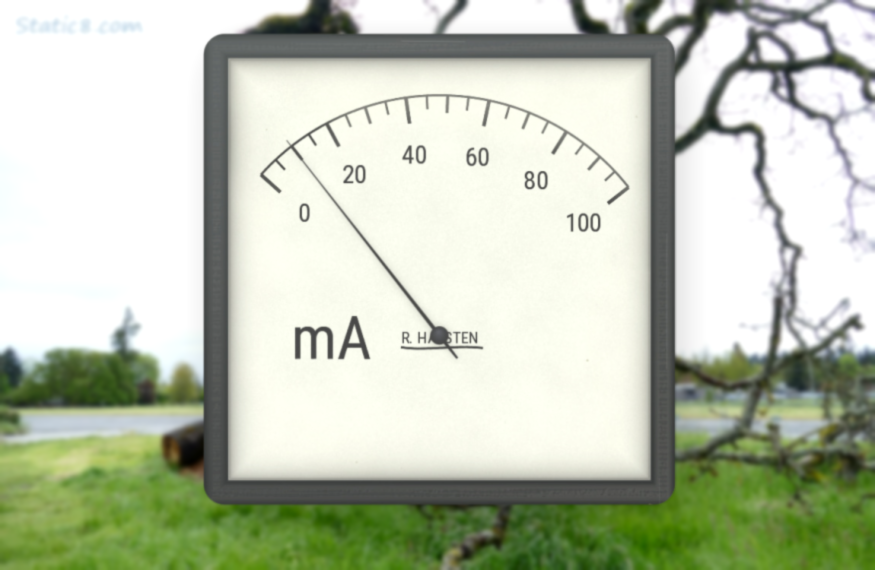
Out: 10,mA
